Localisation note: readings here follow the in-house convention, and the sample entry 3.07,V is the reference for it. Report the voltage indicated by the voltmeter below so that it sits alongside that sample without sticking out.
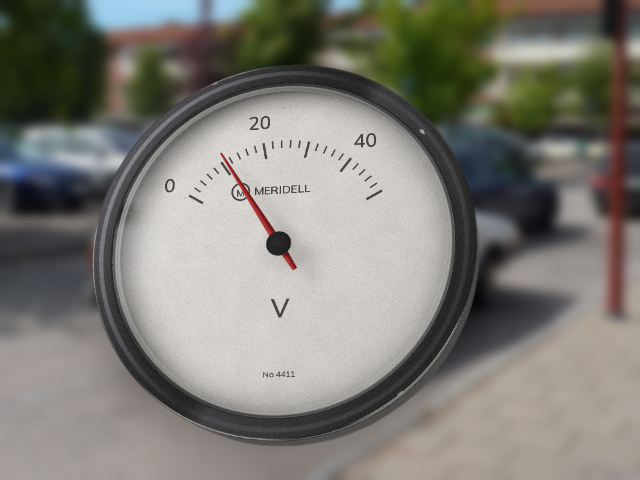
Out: 11,V
